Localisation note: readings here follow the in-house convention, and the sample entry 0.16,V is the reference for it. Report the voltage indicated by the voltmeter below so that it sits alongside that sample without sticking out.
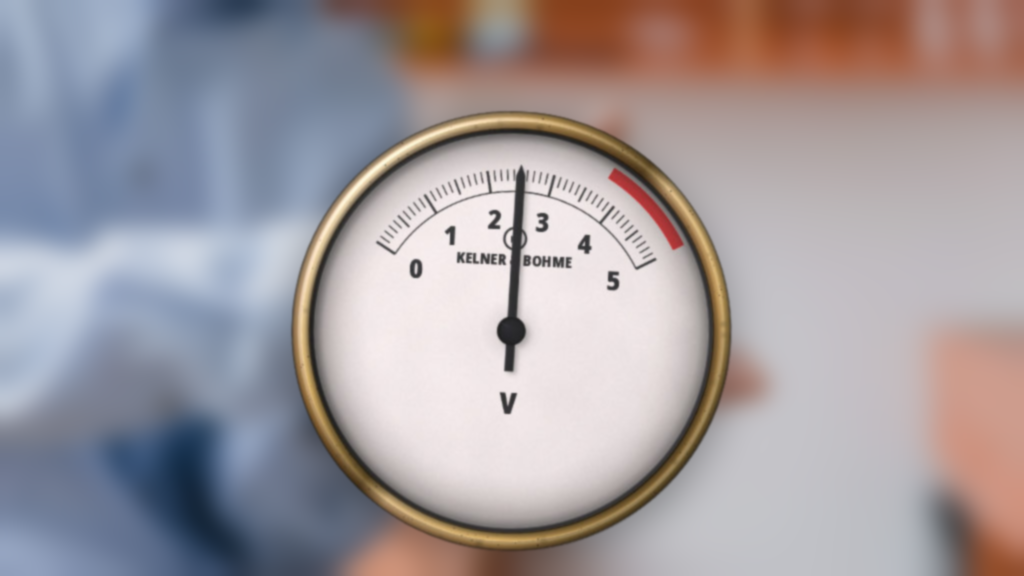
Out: 2.5,V
